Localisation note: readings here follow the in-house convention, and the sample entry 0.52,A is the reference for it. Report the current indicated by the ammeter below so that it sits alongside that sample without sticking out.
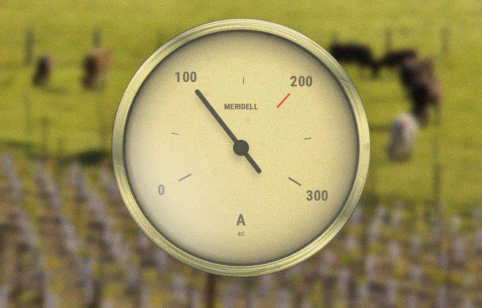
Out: 100,A
